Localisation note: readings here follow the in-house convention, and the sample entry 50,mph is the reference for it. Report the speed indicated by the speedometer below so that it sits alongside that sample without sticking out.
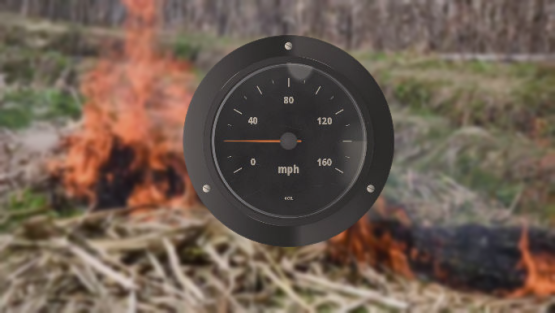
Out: 20,mph
